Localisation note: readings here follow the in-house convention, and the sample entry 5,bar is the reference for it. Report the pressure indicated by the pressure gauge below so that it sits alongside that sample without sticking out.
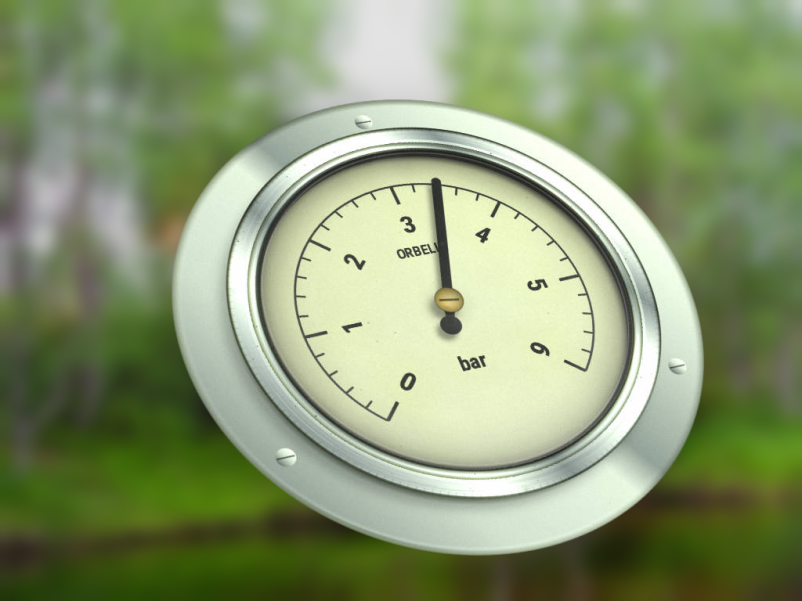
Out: 3.4,bar
